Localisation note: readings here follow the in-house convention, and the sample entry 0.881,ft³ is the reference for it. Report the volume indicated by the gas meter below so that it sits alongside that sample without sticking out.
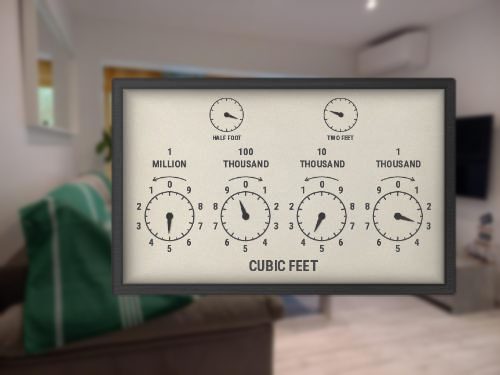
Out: 494300,ft³
